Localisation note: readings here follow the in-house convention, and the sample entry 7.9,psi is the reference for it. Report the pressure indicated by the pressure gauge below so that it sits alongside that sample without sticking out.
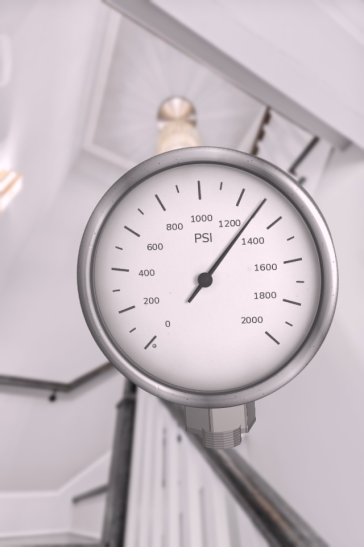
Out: 1300,psi
